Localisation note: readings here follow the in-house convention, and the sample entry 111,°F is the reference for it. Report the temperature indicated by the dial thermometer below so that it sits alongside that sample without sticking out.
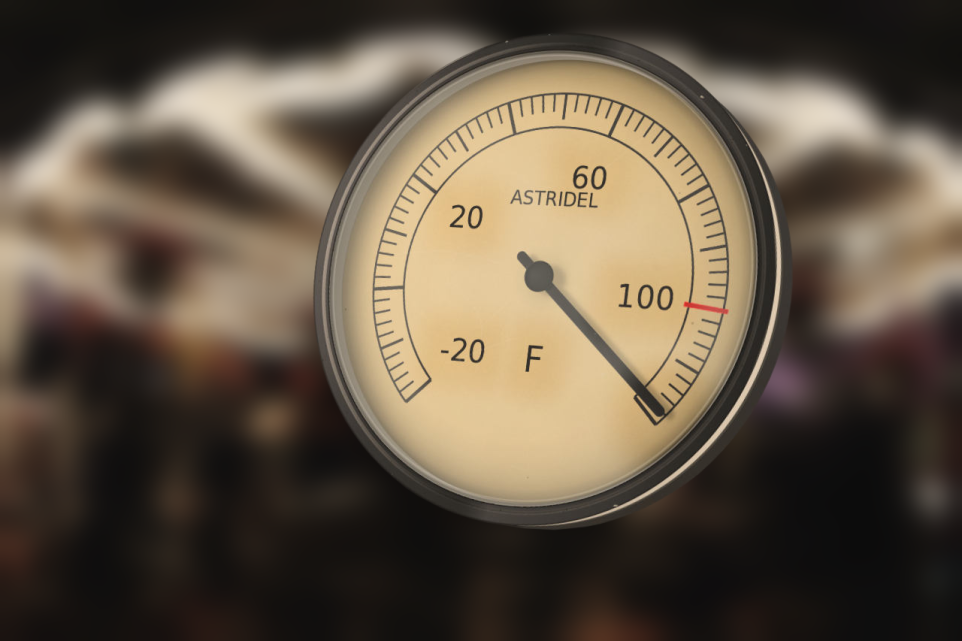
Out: 118,°F
